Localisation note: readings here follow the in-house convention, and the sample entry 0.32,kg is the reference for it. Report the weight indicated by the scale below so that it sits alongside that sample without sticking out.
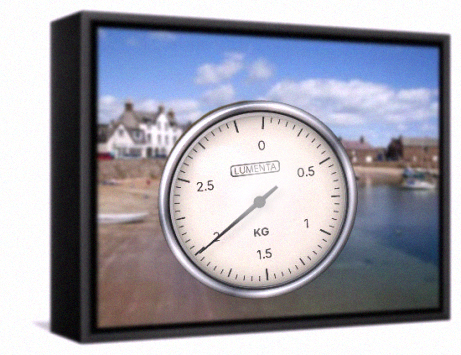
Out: 2,kg
